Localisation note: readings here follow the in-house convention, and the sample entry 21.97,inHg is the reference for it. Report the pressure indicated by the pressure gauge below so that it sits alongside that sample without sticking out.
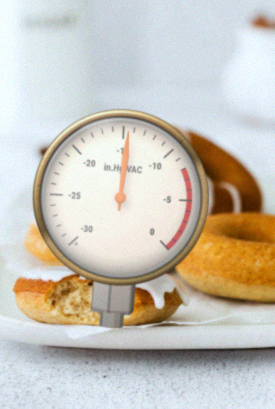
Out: -14.5,inHg
